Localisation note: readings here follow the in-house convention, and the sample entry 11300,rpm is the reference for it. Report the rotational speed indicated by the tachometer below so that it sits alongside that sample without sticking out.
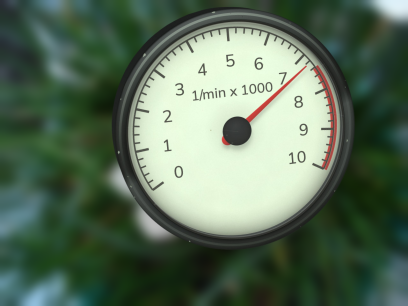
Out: 7200,rpm
